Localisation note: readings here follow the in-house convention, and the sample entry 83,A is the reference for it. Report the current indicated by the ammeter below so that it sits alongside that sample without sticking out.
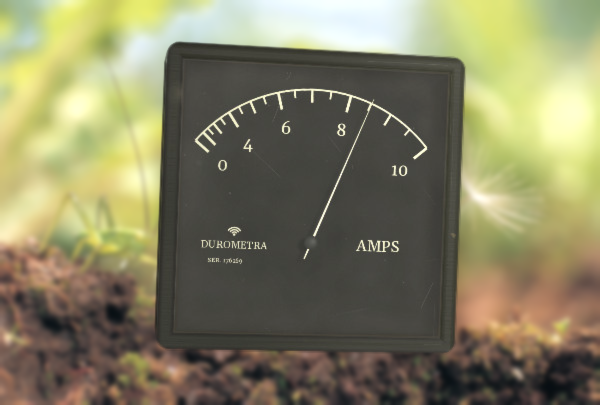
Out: 8.5,A
